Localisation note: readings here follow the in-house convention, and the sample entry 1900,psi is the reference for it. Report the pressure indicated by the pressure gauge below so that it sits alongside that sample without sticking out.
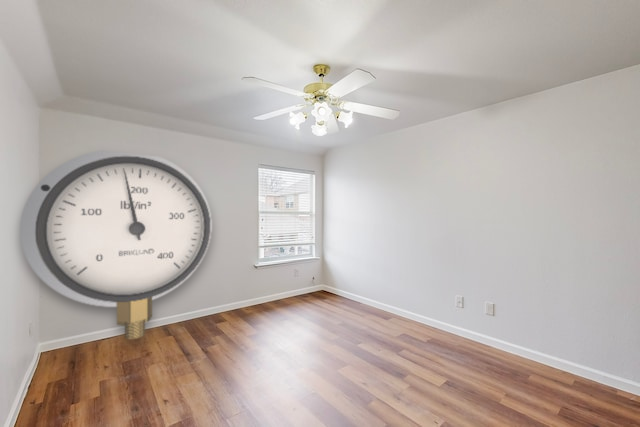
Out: 180,psi
